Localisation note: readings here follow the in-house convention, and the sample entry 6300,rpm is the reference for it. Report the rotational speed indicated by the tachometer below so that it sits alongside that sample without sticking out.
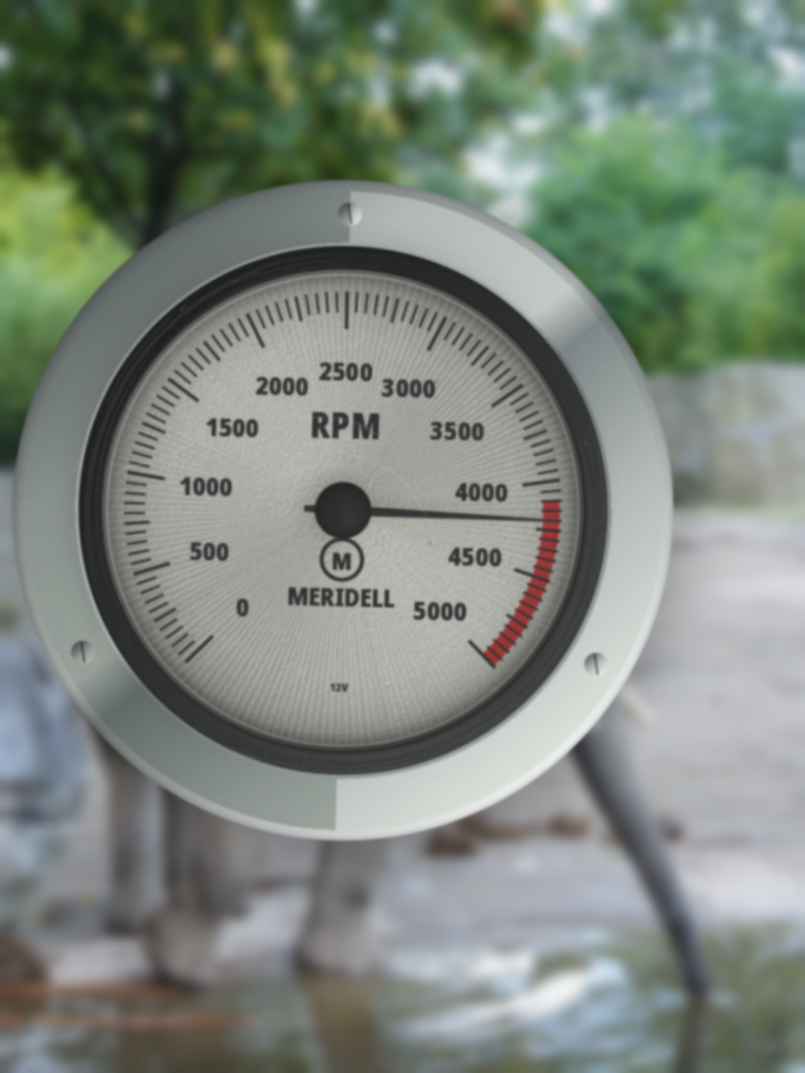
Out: 4200,rpm
